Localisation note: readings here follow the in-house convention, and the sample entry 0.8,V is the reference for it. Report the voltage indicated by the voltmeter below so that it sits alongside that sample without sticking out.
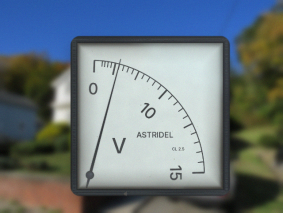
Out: 5.5,V
